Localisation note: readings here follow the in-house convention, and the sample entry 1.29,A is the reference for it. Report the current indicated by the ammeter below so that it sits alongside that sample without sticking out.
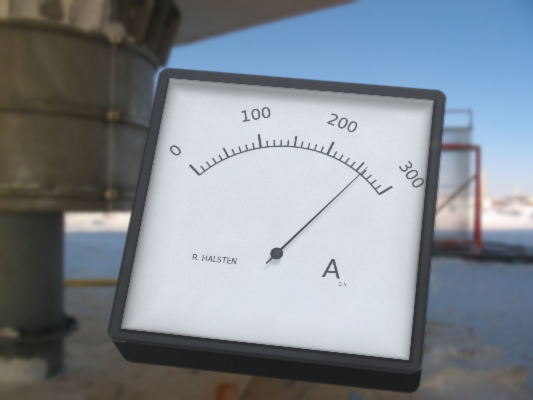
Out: 260,A
